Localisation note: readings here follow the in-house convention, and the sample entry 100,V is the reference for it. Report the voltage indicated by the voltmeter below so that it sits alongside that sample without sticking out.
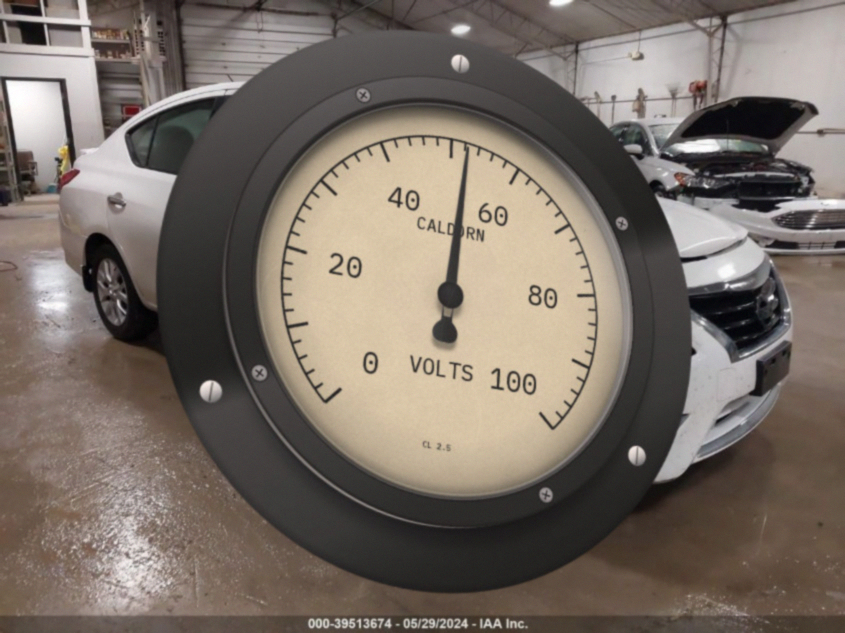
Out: 52,V
